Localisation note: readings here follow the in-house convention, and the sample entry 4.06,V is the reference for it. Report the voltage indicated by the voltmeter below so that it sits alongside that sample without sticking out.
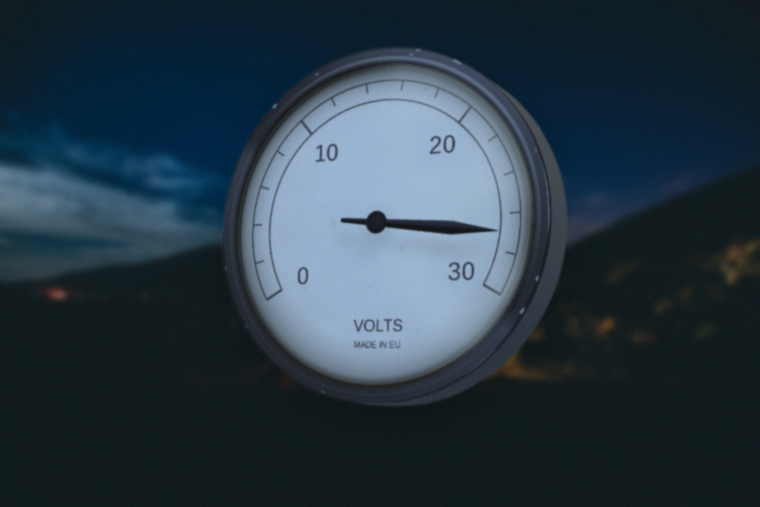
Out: 27,V
